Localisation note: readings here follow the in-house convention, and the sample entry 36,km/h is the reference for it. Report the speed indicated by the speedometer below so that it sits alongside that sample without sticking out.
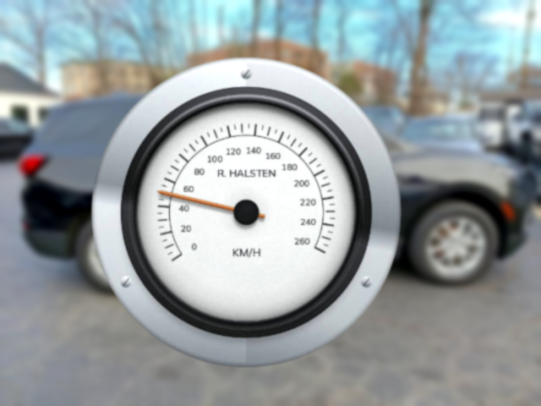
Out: 50,km/h
